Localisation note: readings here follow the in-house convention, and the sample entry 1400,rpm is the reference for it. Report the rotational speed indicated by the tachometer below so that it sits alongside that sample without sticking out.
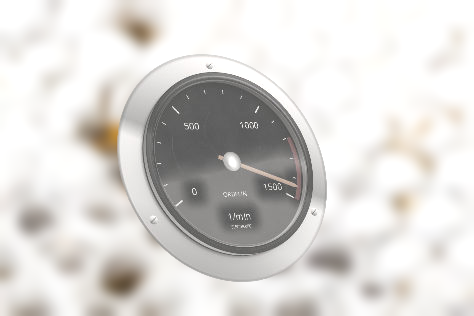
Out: 1450,rpm
